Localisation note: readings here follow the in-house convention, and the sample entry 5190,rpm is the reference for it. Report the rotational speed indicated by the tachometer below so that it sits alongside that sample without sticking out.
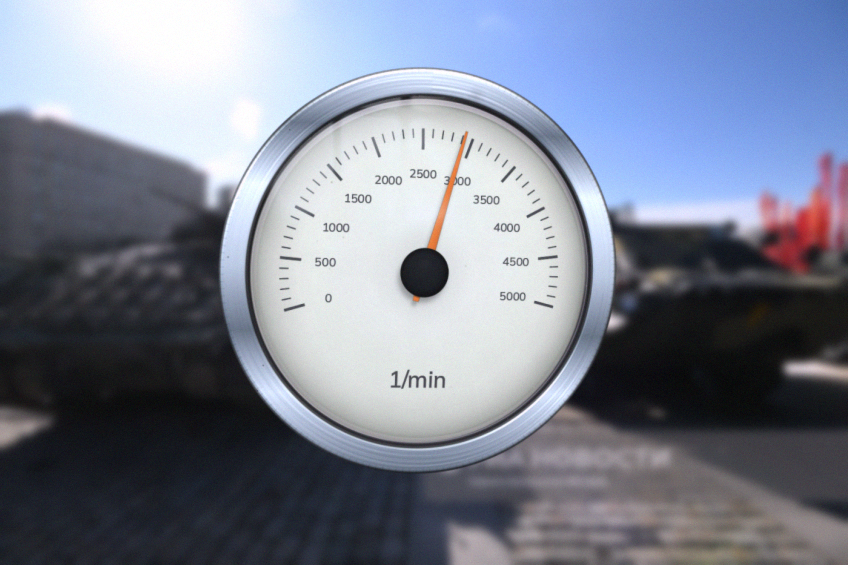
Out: 2900,rpm
